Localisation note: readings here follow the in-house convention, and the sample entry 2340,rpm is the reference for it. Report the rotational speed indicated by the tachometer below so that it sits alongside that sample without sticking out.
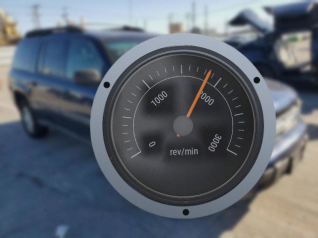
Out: 1850,rpm
